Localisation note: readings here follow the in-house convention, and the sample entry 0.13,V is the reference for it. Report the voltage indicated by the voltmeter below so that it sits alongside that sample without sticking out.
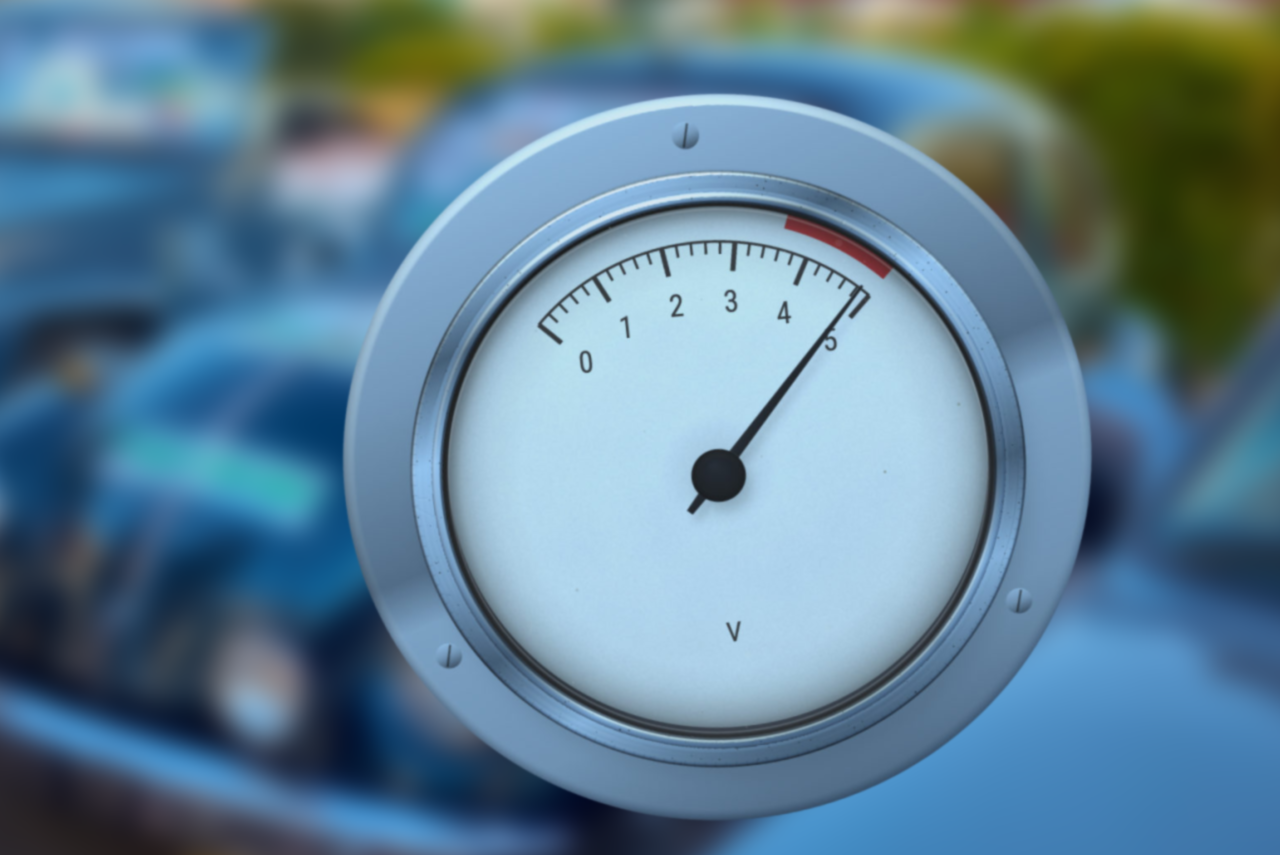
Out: 4.8,V
